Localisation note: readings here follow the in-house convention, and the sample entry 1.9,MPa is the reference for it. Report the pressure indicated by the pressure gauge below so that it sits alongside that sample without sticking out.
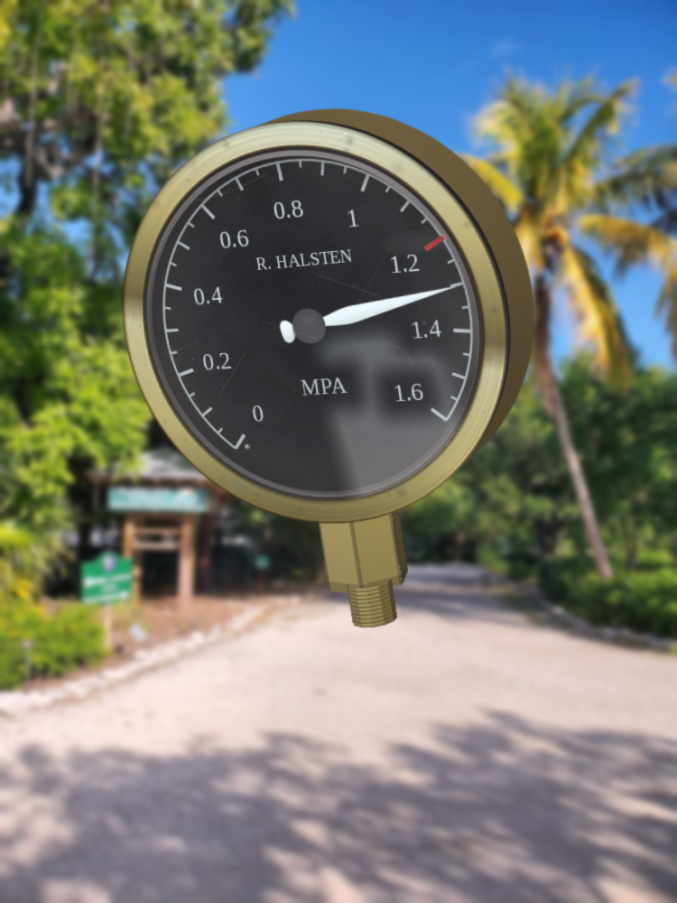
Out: 1.3,MPa
